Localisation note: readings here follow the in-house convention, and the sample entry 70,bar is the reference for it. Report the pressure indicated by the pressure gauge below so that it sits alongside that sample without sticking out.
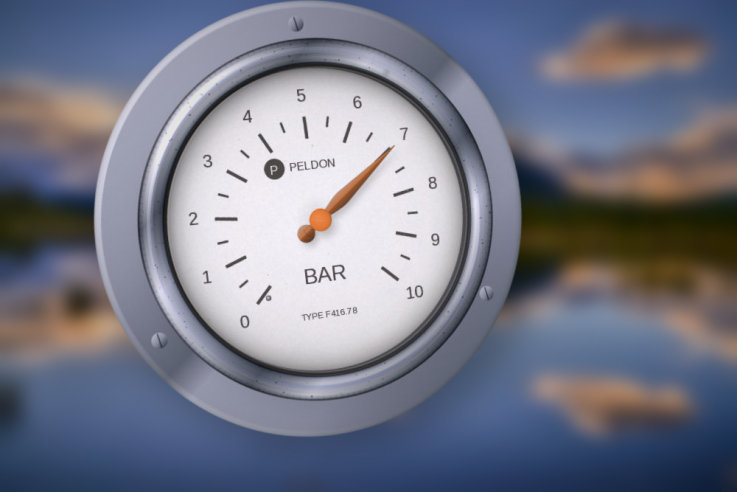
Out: 7,bar
